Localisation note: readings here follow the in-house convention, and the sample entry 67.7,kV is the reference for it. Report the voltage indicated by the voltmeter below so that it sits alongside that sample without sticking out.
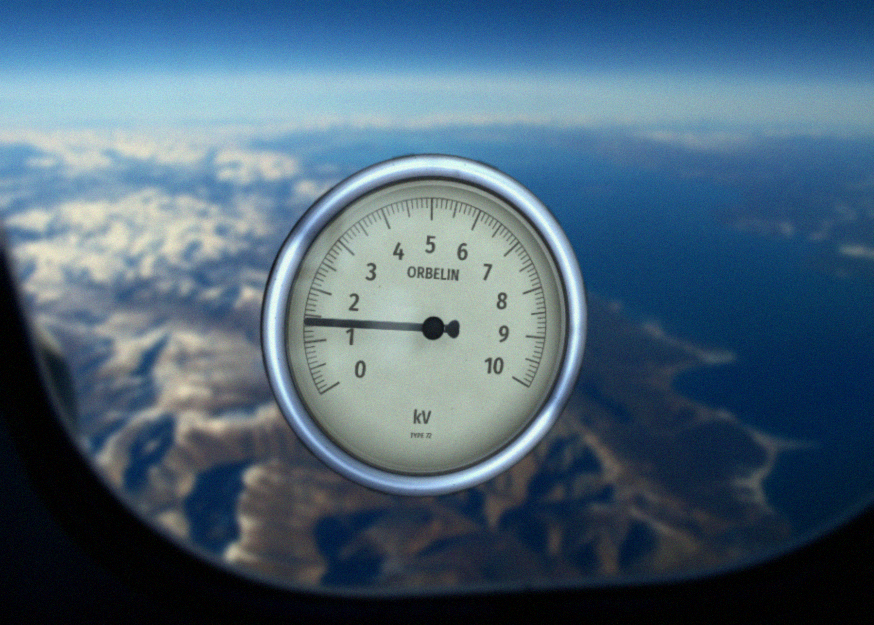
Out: 1.4,kV
